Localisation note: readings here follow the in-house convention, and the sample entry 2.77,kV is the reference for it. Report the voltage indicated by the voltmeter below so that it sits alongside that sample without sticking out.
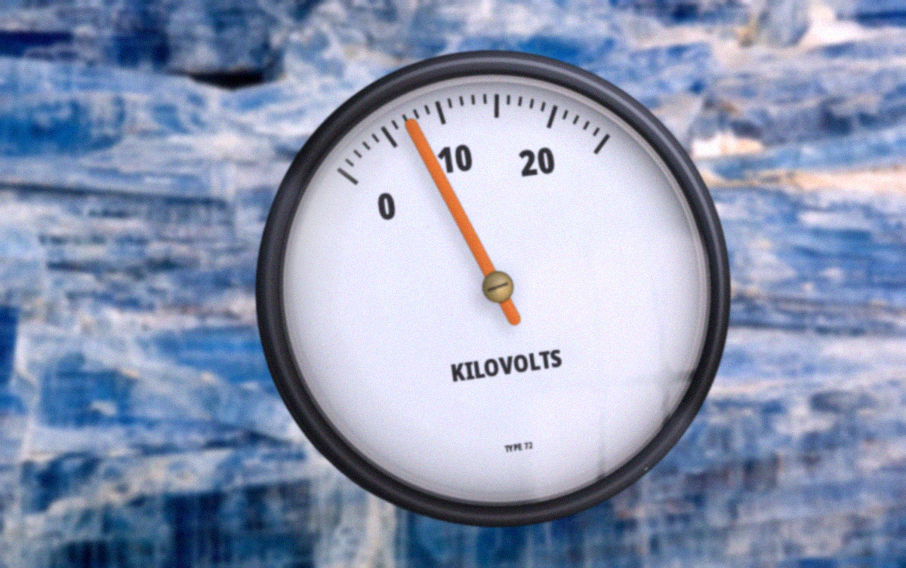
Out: 7,kV
